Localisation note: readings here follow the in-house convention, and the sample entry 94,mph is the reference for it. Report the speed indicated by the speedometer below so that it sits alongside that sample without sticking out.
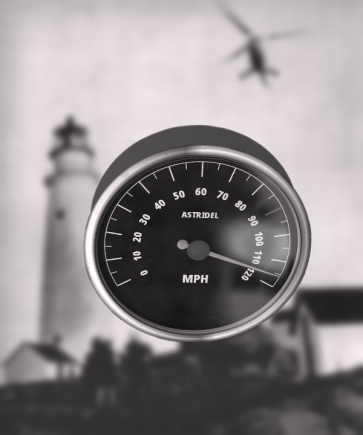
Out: 115,mph
